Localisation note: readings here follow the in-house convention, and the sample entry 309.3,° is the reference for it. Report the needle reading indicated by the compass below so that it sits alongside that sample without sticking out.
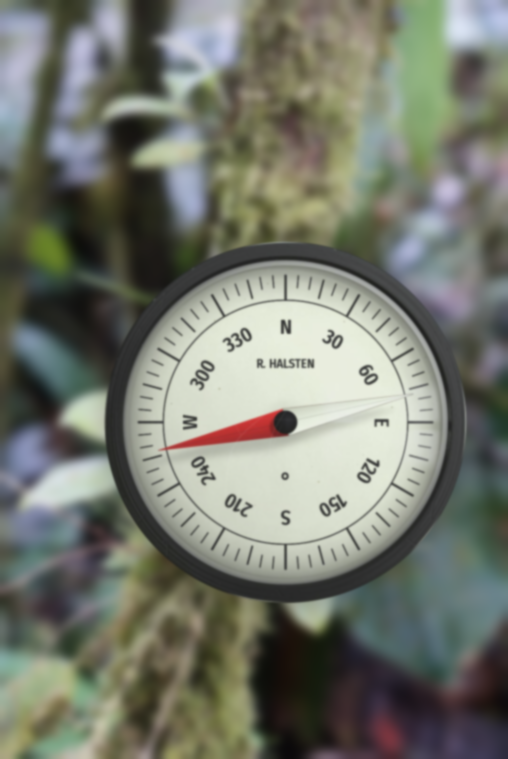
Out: 257.5,°
